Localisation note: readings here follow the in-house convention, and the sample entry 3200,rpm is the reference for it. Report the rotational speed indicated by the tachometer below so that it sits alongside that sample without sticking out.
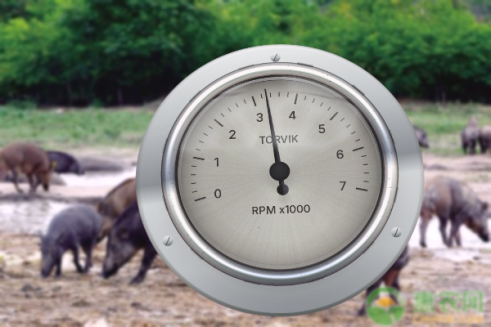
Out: 3300,rpm
